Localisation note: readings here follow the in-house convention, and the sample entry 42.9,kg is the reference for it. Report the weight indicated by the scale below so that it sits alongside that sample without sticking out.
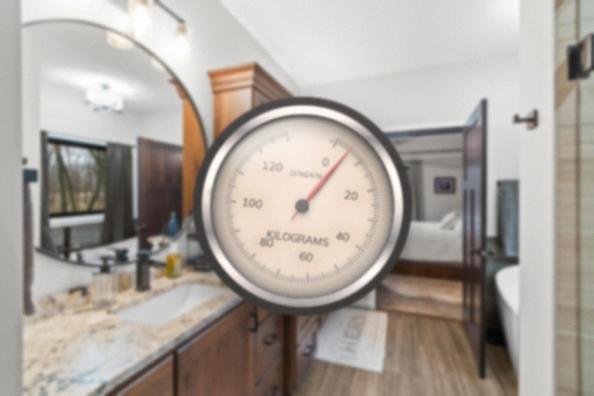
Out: 5,kg
